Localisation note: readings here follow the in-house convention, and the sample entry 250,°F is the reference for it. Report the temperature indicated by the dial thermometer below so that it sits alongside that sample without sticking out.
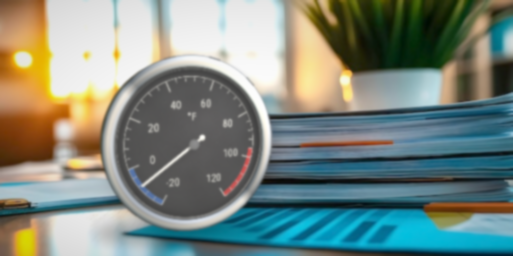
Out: -8,°F
